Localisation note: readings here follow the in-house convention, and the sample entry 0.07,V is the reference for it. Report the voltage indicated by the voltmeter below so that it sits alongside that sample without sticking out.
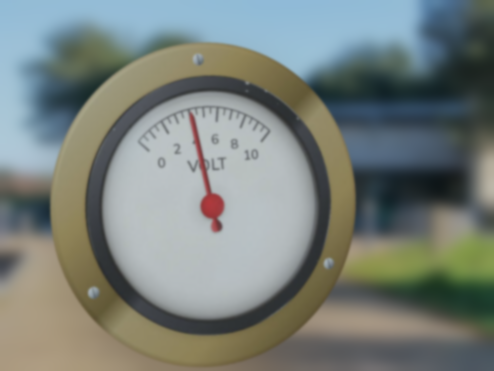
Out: 4,V
